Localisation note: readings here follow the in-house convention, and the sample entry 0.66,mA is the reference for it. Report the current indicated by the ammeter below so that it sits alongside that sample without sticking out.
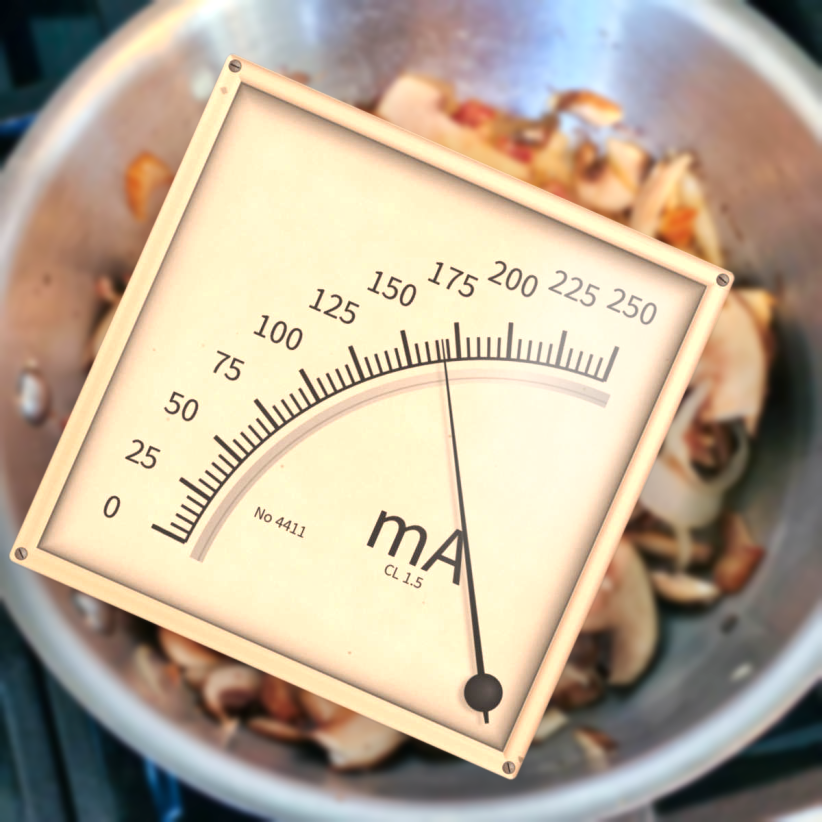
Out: 167.5,mA
